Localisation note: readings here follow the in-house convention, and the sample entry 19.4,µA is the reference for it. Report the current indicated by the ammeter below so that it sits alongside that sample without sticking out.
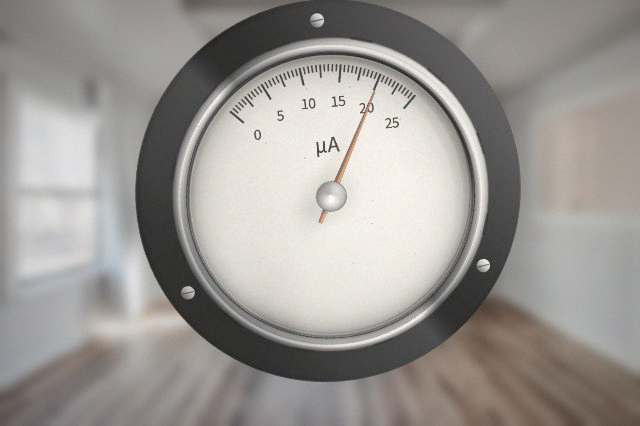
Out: 20,µA
